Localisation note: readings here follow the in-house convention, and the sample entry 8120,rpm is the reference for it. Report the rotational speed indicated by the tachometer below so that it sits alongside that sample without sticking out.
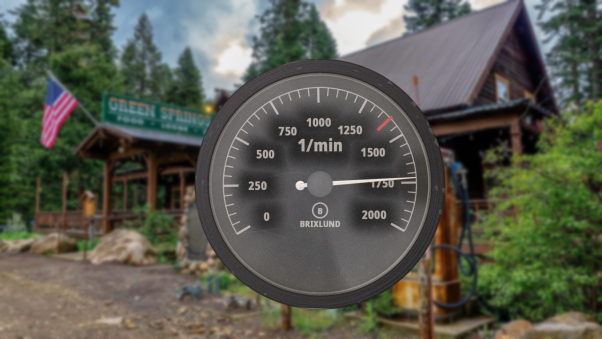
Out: 1725,rpm
